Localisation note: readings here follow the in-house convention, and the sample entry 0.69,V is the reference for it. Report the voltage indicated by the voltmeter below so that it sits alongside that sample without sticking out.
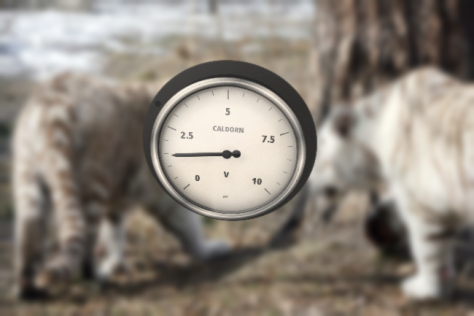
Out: 1.5,V
